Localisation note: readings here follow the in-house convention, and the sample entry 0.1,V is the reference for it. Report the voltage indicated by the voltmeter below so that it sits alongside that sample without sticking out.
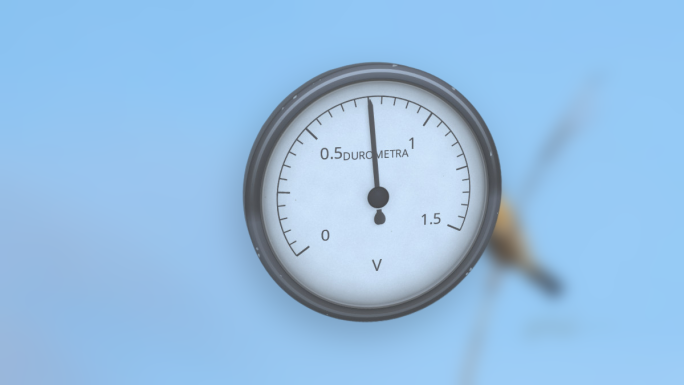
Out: 0.75,V
